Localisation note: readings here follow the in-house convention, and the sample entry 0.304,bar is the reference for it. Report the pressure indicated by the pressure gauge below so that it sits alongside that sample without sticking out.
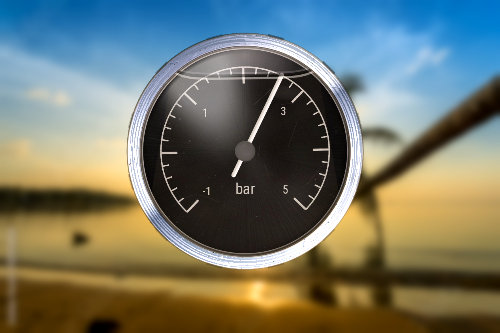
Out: 2.6,bar
